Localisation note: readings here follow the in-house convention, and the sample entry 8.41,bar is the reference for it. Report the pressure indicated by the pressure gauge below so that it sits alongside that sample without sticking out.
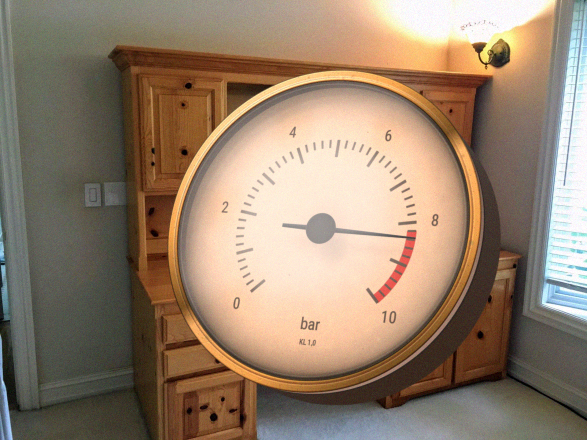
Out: 8.4,bar
